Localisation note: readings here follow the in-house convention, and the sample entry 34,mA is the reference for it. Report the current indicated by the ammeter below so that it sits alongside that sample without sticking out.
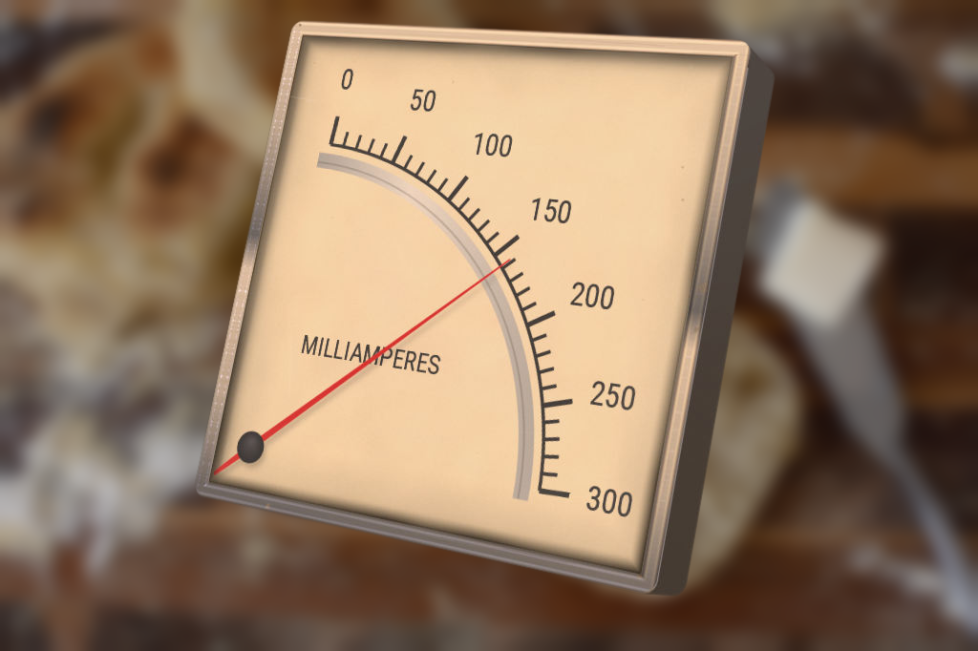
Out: 160,mA
